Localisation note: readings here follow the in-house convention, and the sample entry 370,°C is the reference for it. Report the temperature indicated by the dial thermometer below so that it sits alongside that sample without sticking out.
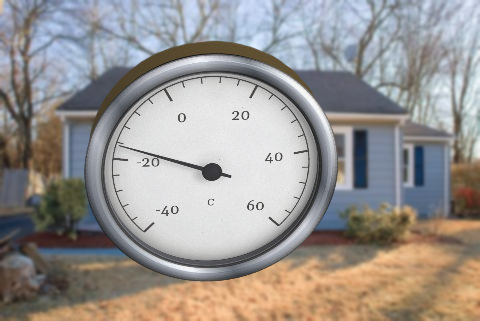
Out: -16,°C
